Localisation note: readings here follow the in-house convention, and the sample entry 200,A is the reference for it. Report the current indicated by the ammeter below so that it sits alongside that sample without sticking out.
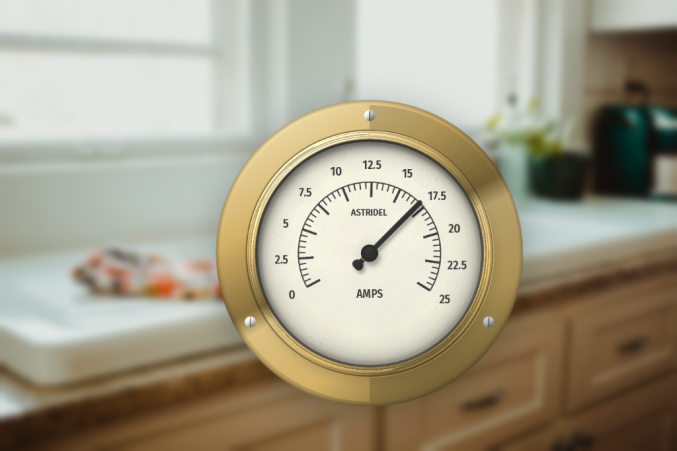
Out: 17,A
